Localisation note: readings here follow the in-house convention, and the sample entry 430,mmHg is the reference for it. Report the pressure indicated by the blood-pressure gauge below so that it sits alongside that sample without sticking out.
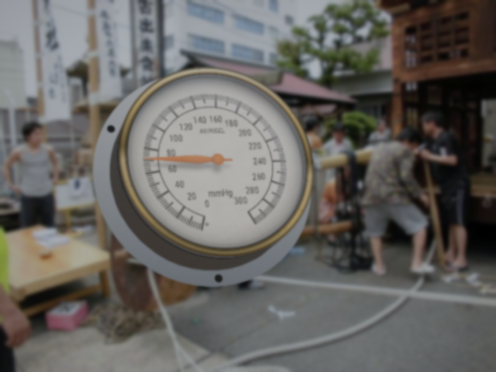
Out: 70,mmHg
